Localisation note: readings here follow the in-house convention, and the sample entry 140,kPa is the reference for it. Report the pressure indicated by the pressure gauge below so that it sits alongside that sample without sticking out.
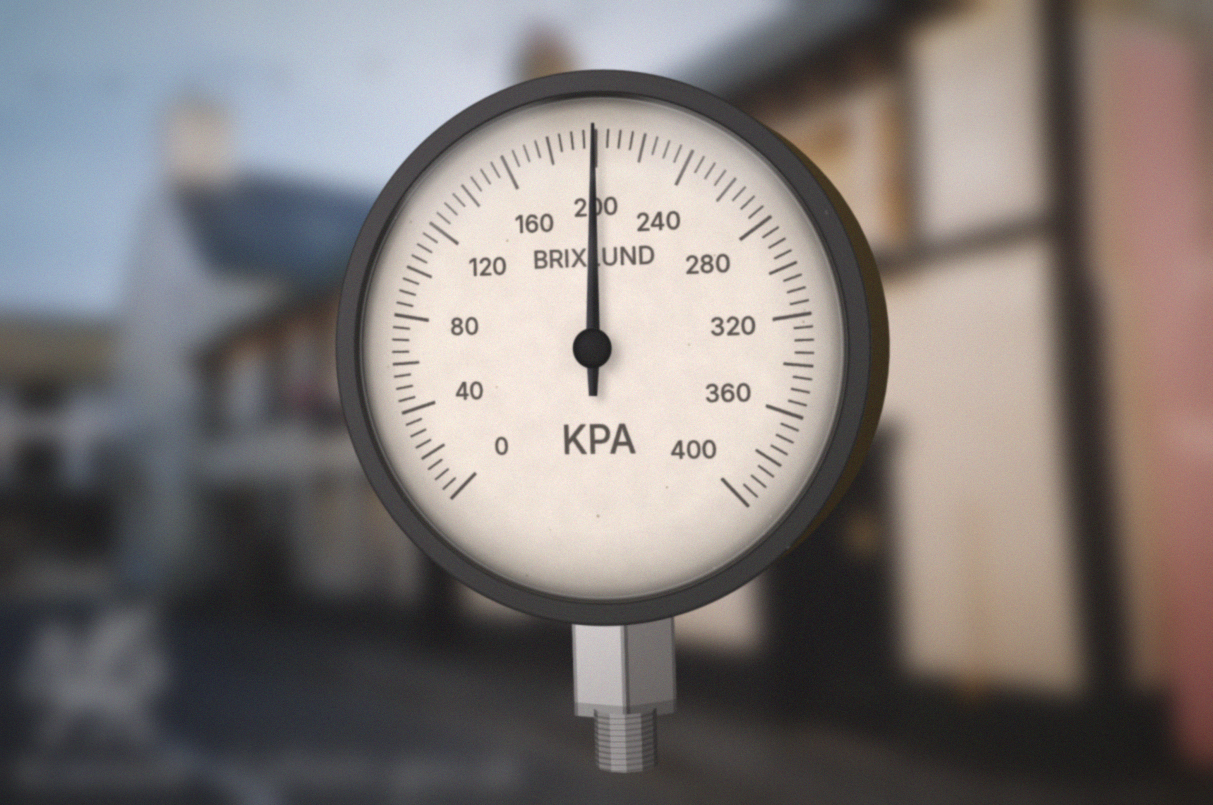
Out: 200,kPa
